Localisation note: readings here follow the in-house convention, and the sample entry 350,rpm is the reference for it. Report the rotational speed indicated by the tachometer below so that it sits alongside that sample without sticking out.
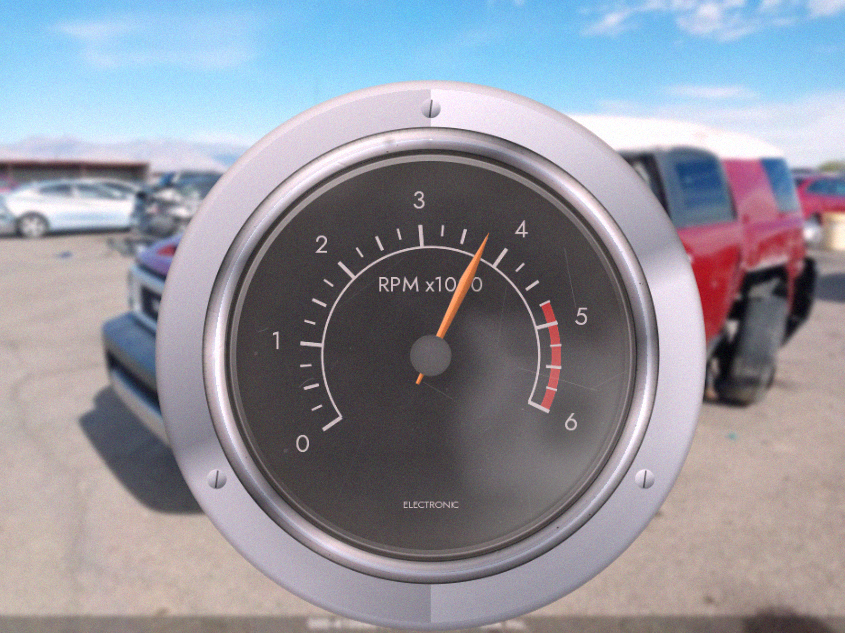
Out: 3750,rpm
